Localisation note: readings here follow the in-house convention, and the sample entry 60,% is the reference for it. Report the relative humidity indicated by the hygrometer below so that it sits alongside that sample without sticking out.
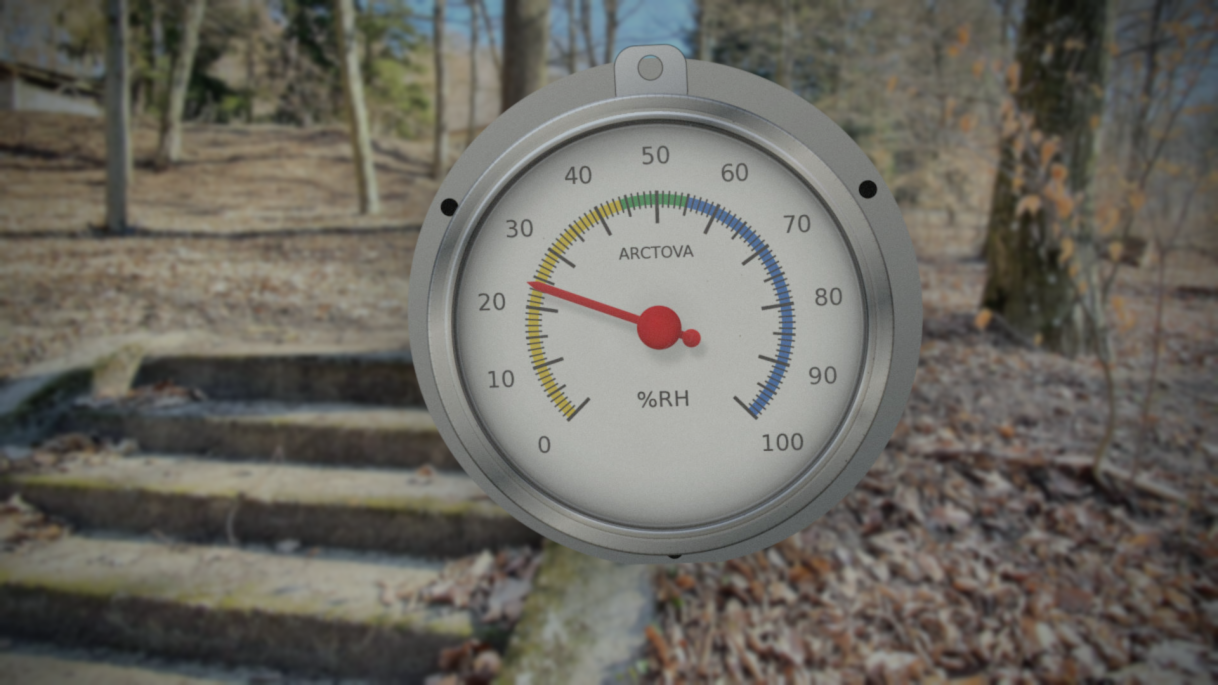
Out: 24,%
